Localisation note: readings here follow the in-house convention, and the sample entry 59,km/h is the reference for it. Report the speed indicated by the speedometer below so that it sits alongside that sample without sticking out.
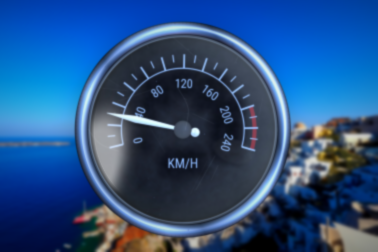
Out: 30,km/h
